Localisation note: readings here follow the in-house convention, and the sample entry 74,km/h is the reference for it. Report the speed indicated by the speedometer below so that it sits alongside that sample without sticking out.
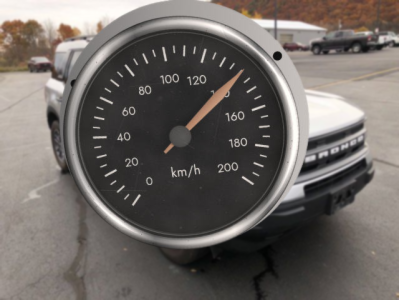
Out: 140,km/h
